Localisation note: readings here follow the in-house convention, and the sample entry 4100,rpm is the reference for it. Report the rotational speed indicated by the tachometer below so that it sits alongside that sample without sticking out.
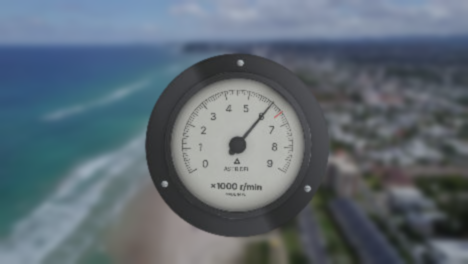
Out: 6000,rpm
